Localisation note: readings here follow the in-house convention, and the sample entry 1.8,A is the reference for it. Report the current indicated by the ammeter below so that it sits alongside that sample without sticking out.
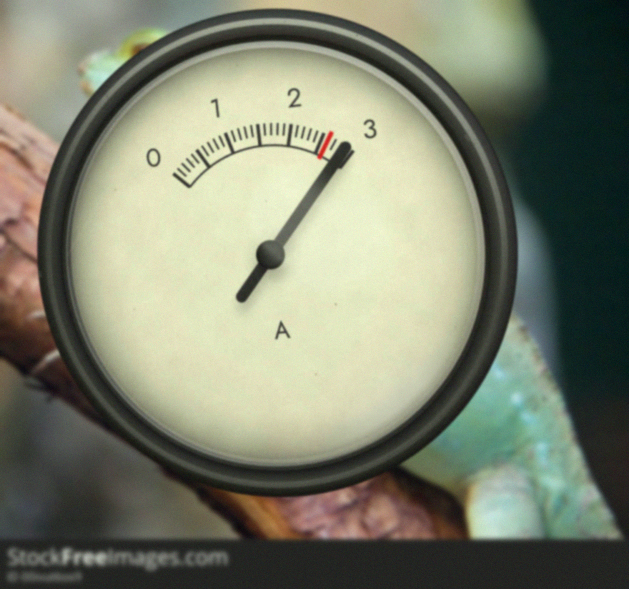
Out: 2.9,A
